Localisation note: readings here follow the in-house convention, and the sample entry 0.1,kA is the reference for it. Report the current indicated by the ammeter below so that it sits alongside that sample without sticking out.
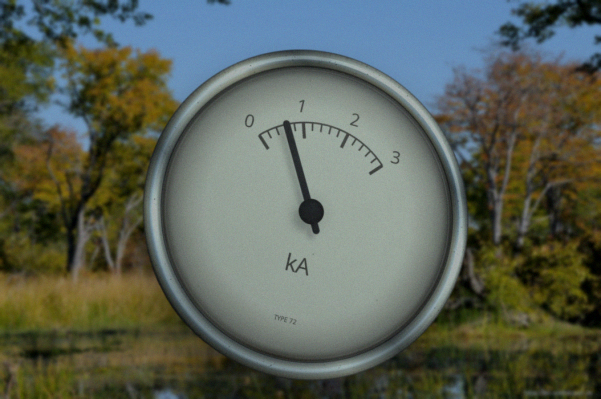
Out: 0.6,kA
